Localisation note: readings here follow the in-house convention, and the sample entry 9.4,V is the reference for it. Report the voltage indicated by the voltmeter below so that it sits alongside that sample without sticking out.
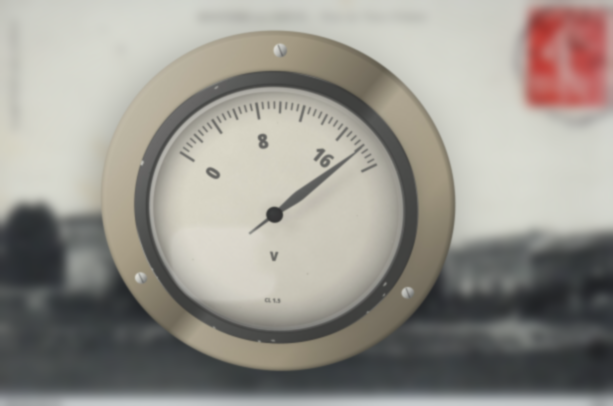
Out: 18,V
